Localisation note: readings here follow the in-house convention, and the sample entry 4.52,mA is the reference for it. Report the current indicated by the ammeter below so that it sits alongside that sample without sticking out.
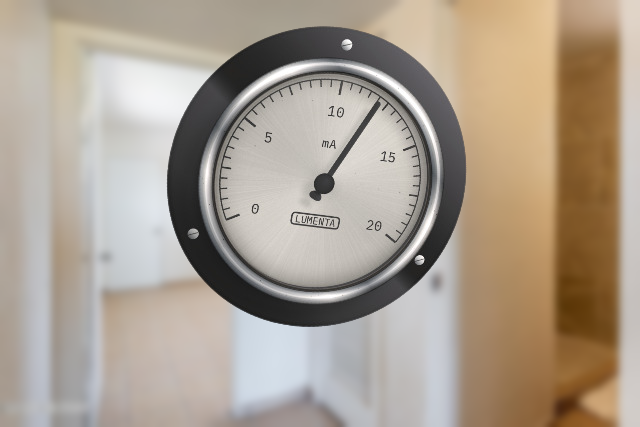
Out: 12,mA
